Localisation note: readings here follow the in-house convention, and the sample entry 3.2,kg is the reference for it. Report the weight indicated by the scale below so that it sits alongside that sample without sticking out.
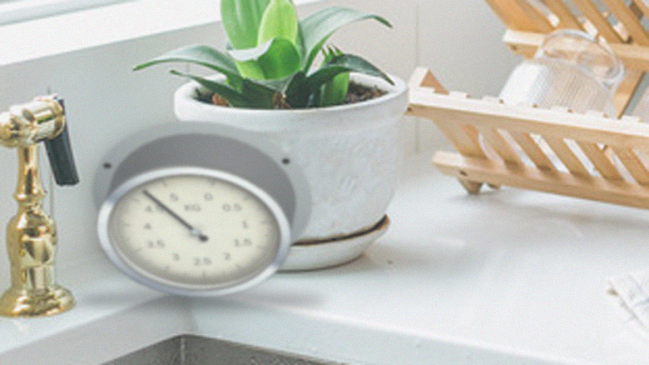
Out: 4.75,kg
